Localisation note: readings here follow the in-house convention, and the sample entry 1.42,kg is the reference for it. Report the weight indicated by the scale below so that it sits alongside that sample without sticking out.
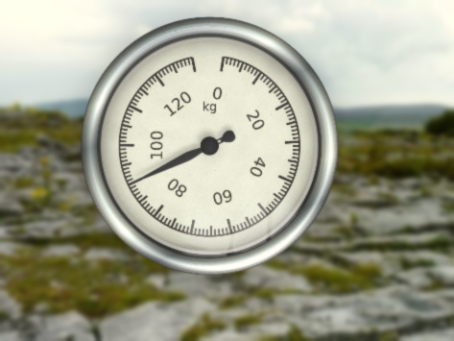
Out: 90,kg
